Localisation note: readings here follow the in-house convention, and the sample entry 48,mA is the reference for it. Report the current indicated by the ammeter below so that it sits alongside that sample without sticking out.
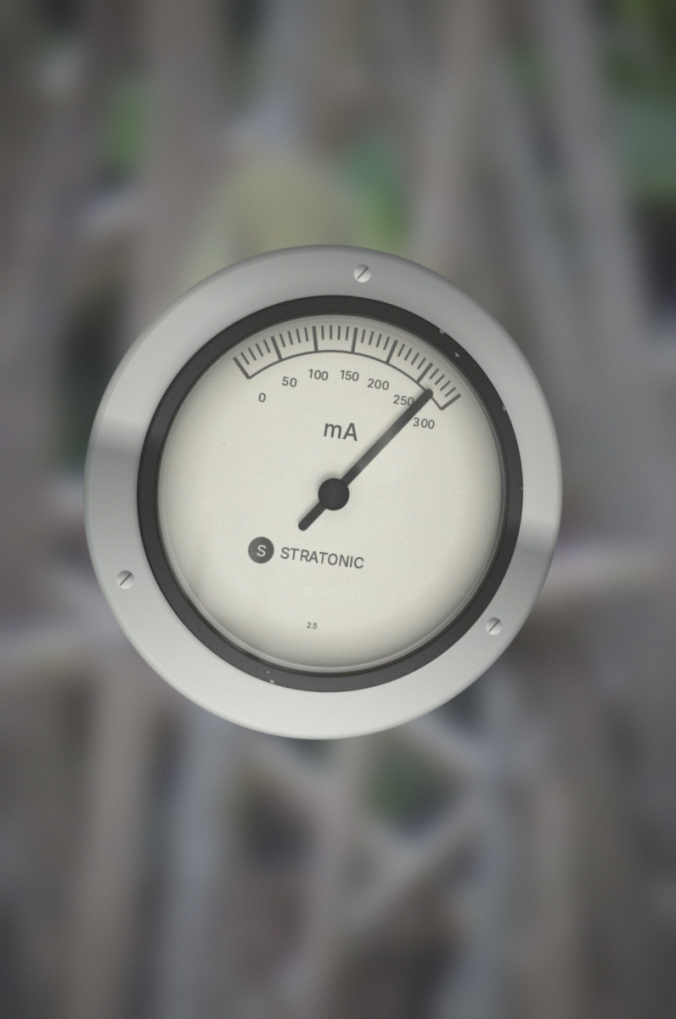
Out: 270,mA
